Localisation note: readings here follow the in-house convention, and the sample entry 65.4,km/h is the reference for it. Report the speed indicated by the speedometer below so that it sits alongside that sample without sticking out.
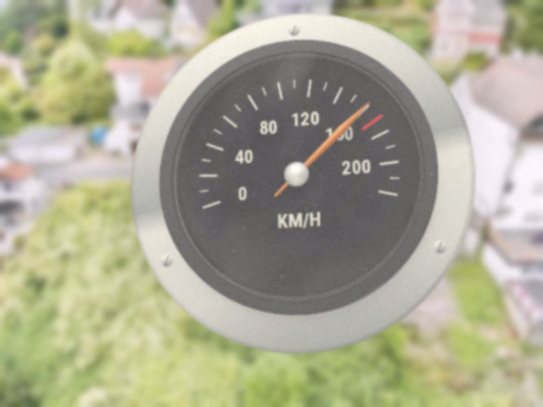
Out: 160,km/h
